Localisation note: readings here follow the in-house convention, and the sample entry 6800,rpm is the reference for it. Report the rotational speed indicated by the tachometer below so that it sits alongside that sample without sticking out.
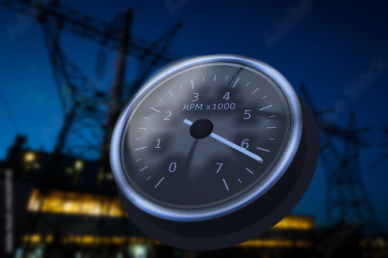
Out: 6250,rpm
